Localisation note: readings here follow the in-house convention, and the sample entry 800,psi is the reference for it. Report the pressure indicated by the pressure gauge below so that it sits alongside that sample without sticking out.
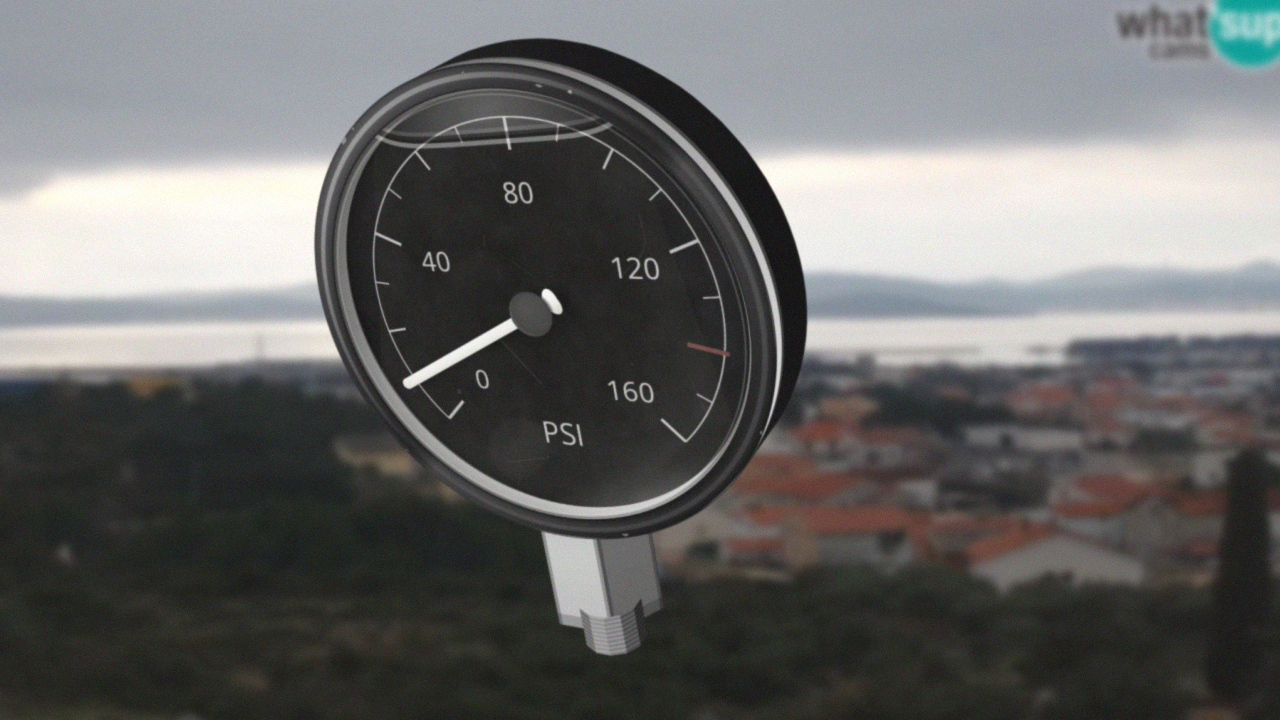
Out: 10,psi
